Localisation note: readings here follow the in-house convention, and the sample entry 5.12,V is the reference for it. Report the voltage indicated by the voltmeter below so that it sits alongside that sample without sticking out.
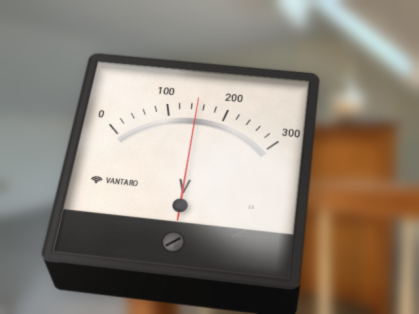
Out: 150,V
